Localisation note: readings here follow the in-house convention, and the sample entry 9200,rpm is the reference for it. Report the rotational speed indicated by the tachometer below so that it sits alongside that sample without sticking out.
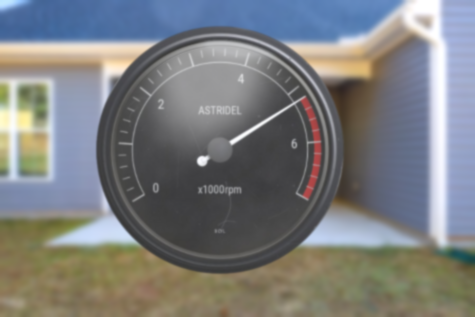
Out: 5200,rpm
